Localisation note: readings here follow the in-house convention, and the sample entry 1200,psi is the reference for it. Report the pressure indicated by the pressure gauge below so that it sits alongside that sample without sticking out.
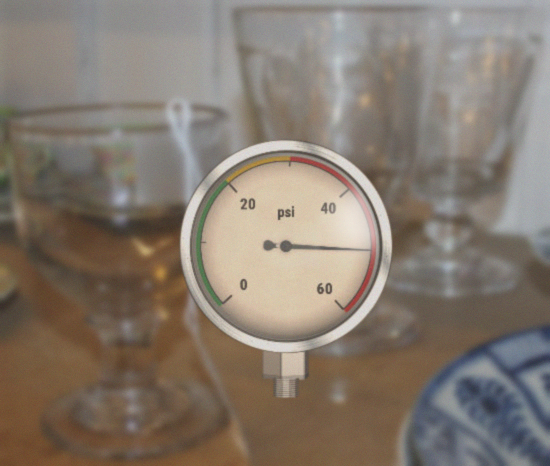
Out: 50,psi
